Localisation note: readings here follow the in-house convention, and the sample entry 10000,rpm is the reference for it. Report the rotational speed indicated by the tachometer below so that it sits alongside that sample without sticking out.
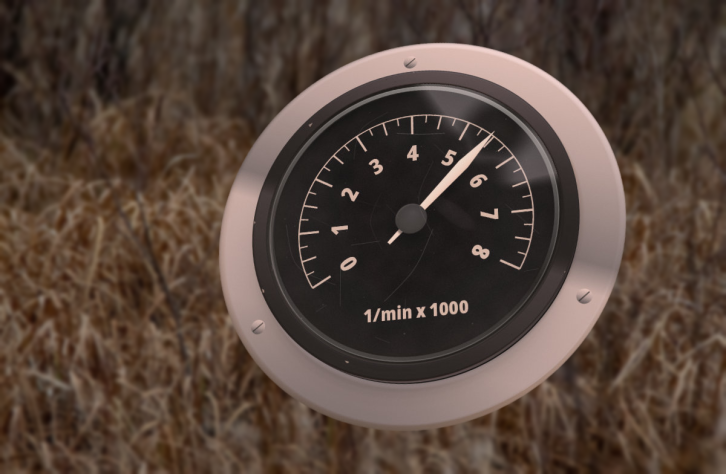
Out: 5500,rpm
